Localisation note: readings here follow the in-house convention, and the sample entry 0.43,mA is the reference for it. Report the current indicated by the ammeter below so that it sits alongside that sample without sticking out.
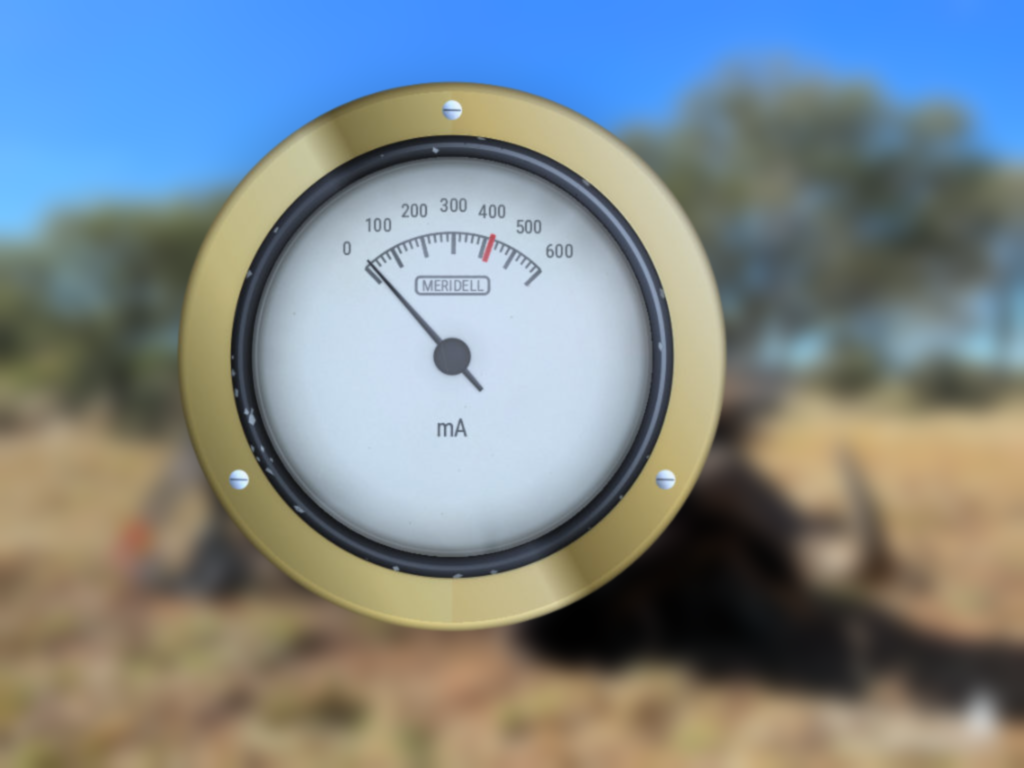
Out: 20,mA
